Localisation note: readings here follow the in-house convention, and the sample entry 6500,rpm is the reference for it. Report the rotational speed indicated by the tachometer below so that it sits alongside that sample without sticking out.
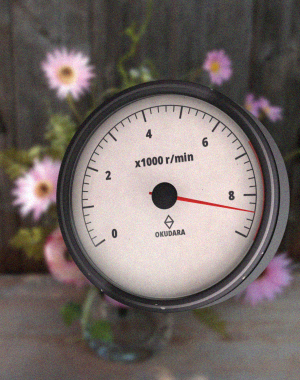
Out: 8400,rpm
